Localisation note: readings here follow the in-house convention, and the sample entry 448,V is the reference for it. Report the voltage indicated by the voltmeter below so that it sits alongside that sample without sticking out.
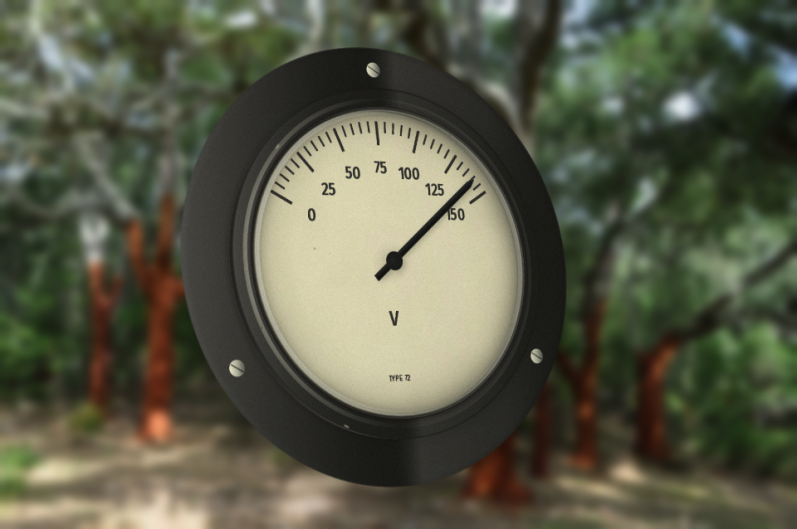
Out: 140,V
